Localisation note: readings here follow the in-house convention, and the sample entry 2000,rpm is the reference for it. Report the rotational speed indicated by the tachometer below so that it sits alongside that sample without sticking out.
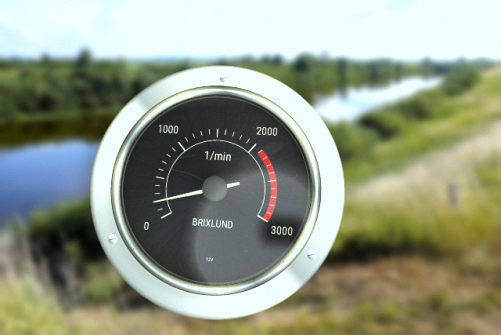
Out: 200,rpm
